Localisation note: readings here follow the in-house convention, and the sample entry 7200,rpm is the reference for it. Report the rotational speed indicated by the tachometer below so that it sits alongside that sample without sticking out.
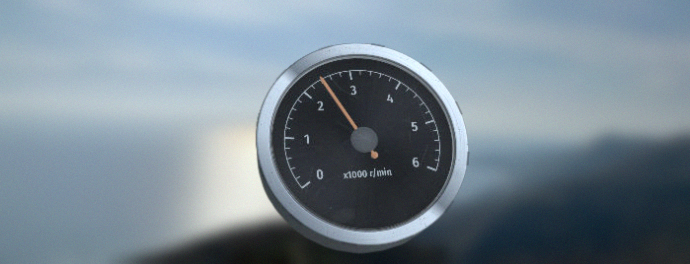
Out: 2400,rpm
